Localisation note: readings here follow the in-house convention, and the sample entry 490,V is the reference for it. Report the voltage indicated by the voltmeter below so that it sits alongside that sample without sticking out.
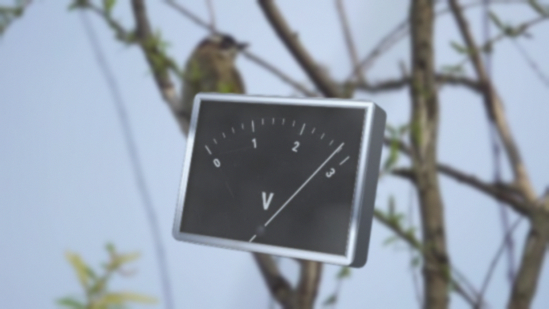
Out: 2.8,V
